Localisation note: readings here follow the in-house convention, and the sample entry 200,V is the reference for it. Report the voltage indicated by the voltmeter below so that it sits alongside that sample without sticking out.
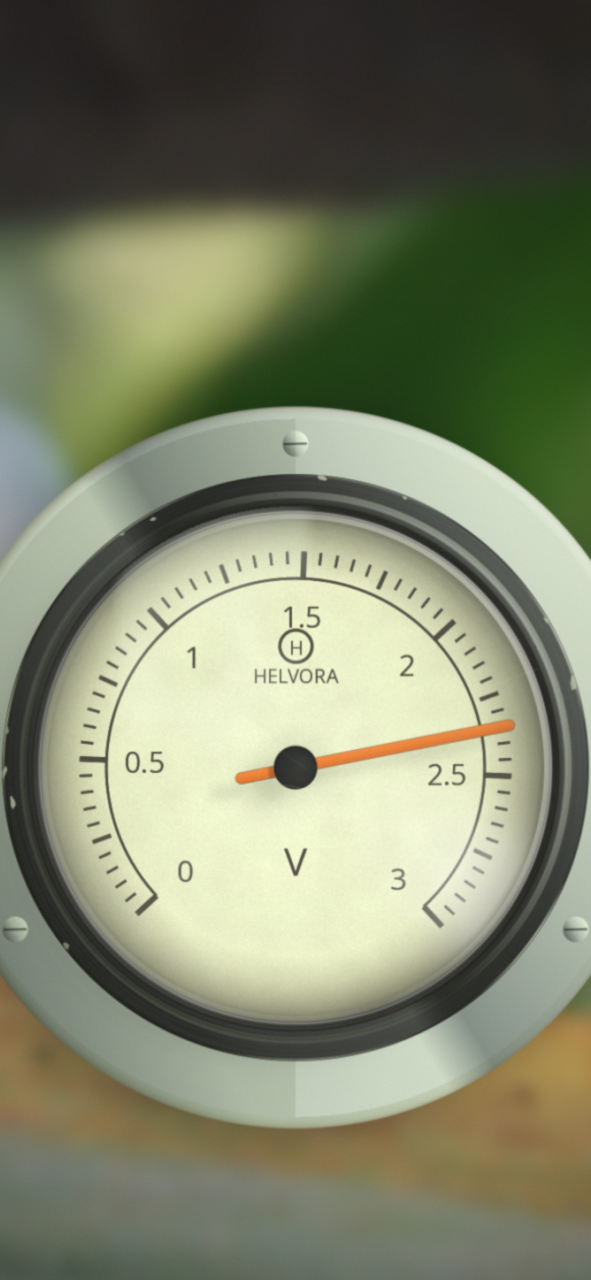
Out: 2.35,V
